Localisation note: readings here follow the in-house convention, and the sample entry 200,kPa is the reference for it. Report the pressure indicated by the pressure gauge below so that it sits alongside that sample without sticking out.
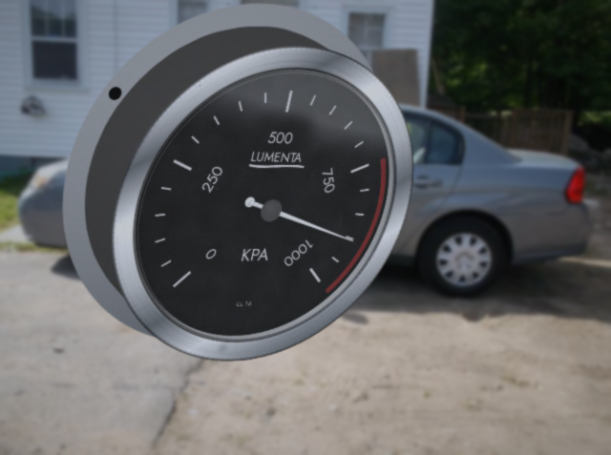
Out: 900,kPa
